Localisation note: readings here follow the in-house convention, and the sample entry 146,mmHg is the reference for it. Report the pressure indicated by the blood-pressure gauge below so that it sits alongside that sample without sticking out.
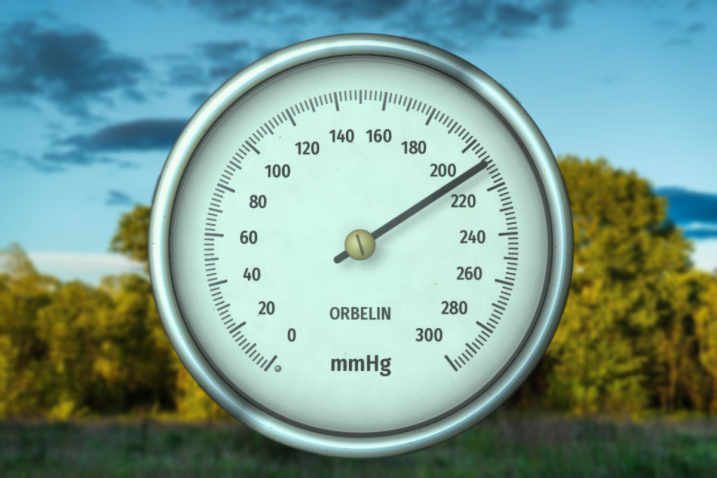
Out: 210,mmHg
